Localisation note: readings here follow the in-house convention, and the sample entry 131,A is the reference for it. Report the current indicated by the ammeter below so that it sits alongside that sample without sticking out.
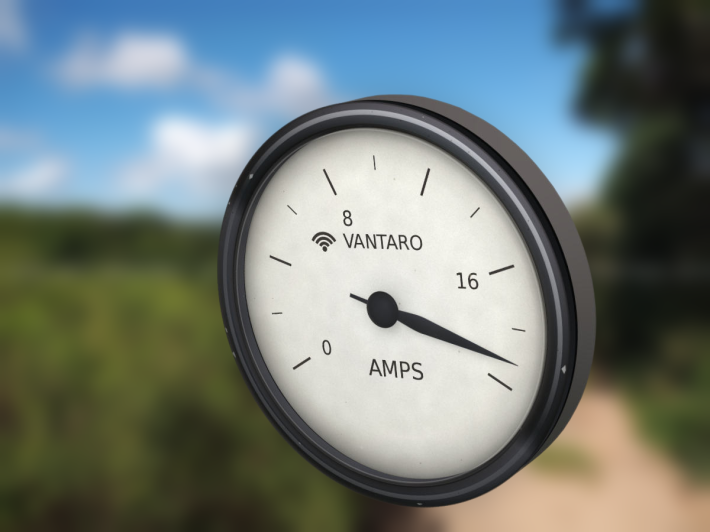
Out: 19,A
